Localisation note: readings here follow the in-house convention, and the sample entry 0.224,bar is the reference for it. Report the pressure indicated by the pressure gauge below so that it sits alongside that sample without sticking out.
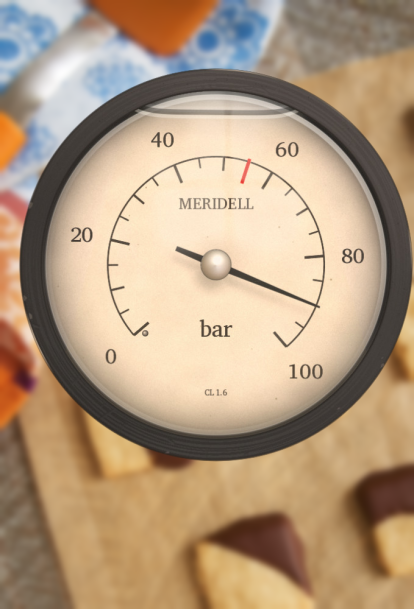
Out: 90,bar
